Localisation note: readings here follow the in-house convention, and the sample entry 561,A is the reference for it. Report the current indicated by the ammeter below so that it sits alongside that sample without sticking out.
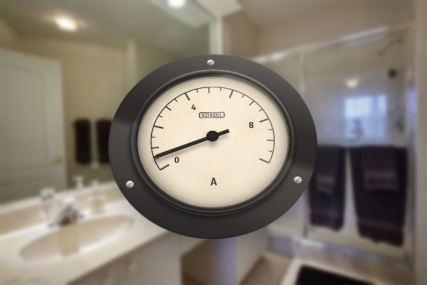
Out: 0.5,A
